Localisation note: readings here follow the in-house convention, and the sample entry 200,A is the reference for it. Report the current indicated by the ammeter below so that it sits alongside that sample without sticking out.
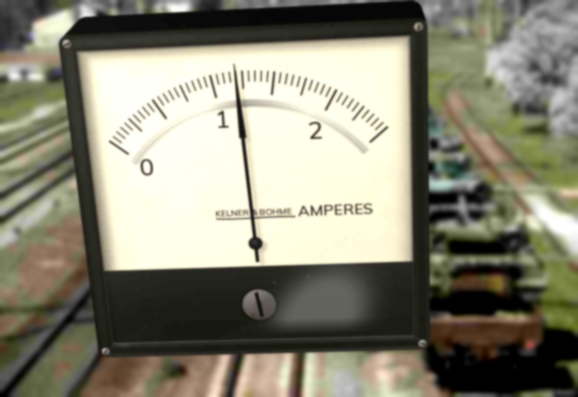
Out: 1.2,A
